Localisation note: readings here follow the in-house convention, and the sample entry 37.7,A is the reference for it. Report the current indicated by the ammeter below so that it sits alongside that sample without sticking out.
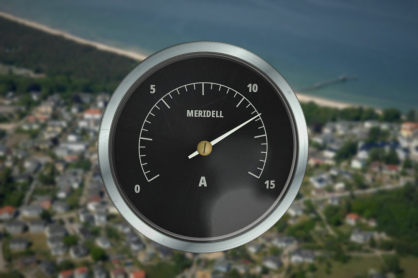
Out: 11.25,A
